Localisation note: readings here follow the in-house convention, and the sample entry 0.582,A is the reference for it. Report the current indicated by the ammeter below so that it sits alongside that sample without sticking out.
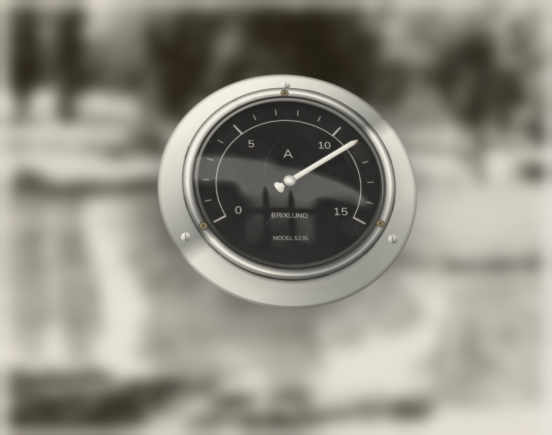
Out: 11,A
